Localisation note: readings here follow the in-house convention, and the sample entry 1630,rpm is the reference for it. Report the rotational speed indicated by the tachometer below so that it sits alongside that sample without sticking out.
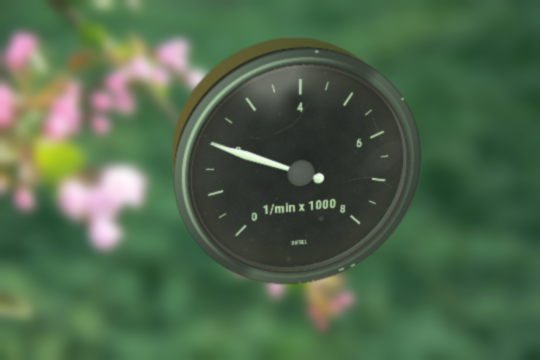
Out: 2000,rpm
